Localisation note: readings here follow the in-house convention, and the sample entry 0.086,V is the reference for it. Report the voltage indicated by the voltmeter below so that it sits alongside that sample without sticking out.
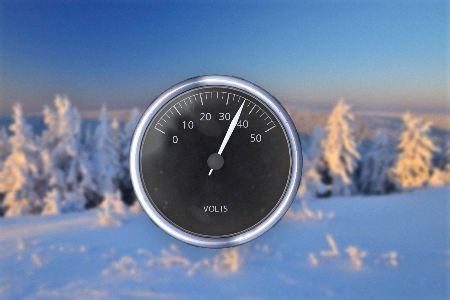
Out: 36,V
